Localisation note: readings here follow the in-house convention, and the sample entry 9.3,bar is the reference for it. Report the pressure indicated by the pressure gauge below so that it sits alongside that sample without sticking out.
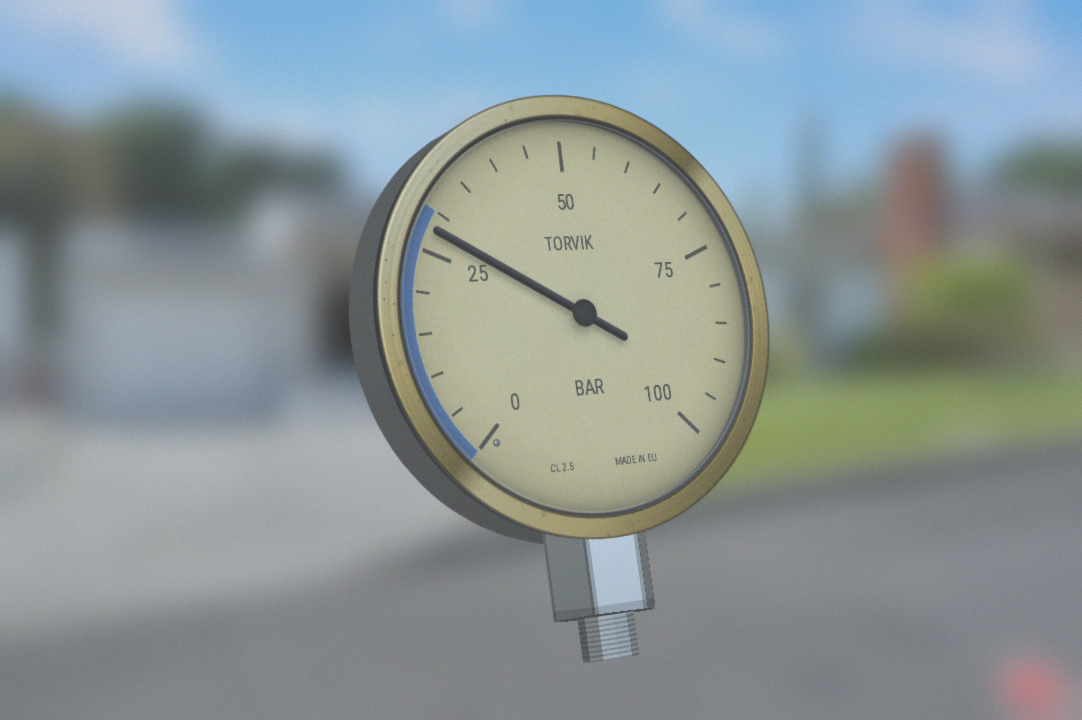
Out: 27.5,bar
